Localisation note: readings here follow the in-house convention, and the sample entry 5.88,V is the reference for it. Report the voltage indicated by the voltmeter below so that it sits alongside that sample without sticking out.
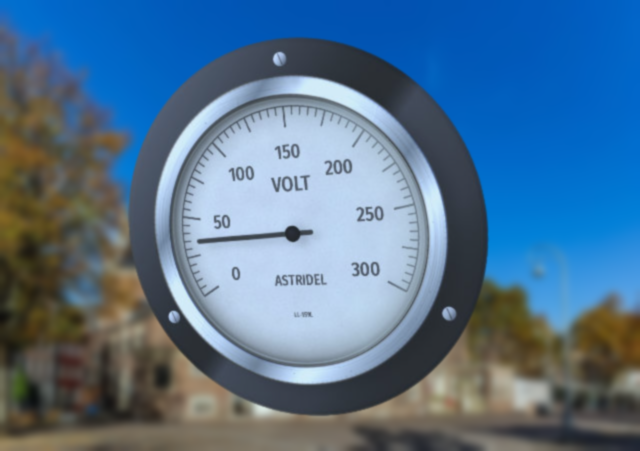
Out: 35,V
